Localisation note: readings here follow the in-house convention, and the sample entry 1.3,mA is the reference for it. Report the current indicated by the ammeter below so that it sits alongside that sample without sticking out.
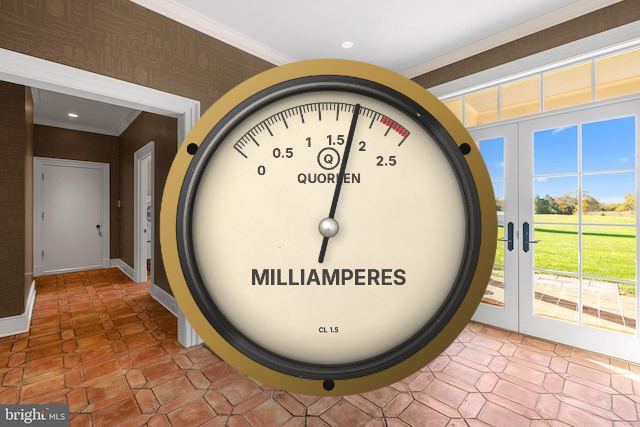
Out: 1.75,mA
